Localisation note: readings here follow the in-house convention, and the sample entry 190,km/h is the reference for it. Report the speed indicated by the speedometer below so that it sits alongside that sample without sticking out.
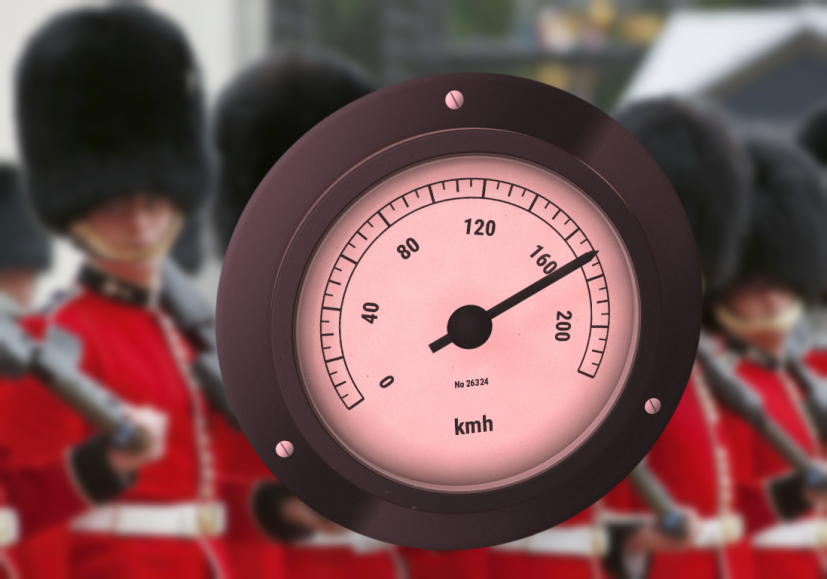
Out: 170,km/h
